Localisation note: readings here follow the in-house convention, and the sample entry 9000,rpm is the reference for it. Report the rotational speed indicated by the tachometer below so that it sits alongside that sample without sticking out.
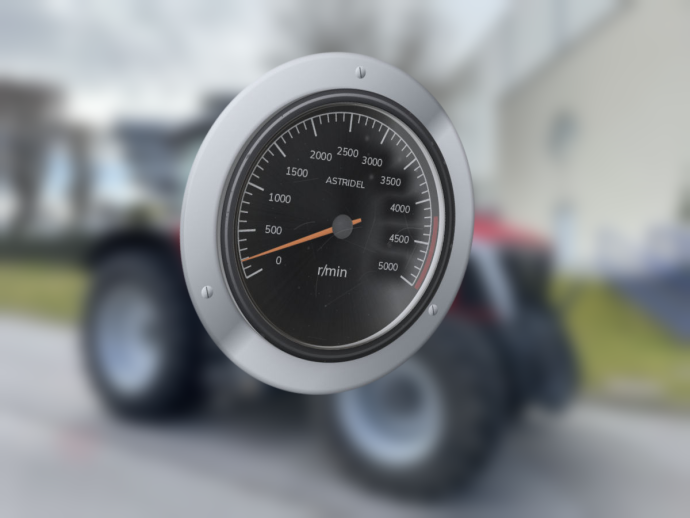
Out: 200,rpm
